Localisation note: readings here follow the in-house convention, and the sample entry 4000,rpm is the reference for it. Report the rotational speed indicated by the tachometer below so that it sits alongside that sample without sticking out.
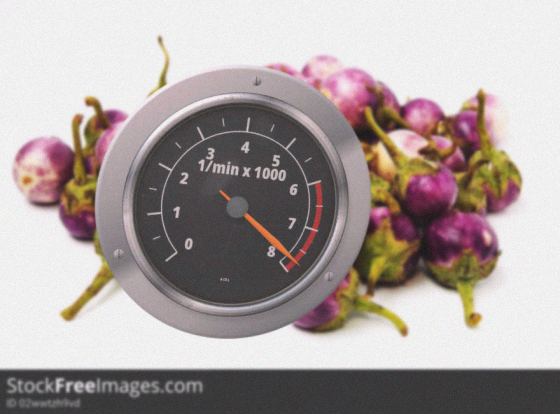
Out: 7750,rpm
